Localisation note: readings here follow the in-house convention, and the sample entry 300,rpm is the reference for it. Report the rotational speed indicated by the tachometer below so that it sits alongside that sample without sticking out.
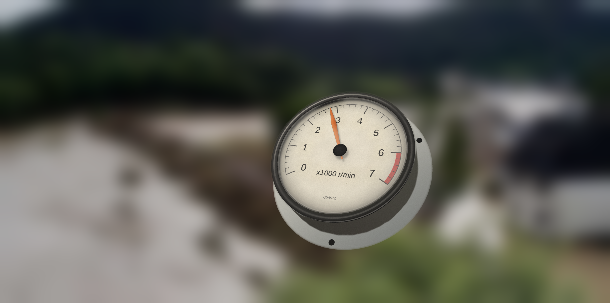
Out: 2800,rpm
